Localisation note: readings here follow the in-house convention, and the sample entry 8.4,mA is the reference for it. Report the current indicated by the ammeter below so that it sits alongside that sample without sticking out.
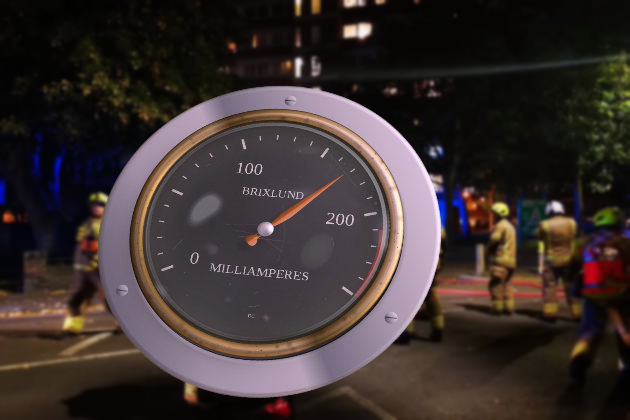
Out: 170,mA
